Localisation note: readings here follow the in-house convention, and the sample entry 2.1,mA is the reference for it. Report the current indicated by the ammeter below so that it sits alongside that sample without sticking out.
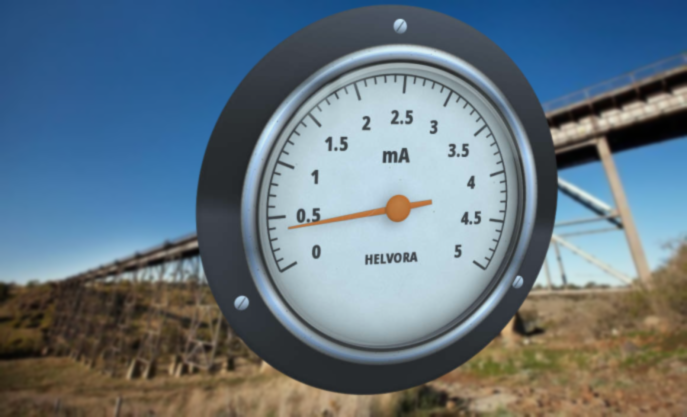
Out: 0.4,mA
